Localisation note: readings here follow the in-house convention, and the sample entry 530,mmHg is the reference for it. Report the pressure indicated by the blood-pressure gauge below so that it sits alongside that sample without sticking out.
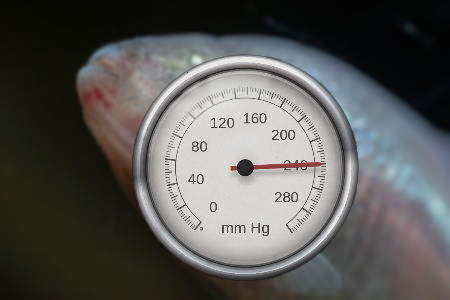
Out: 240,mmHg
